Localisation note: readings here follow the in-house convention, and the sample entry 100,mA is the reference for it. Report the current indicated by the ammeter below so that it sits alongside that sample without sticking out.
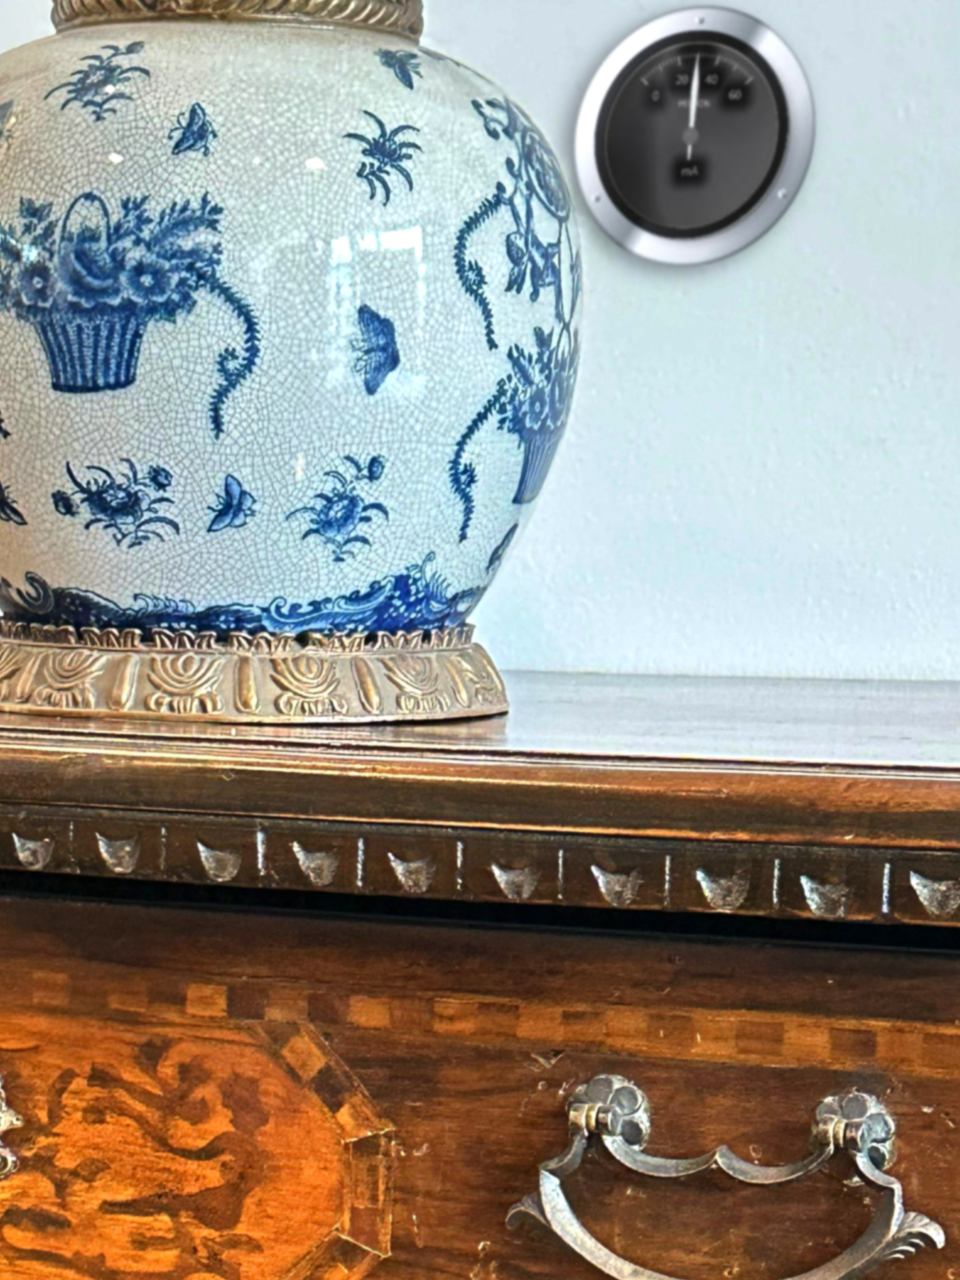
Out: 30,mA
